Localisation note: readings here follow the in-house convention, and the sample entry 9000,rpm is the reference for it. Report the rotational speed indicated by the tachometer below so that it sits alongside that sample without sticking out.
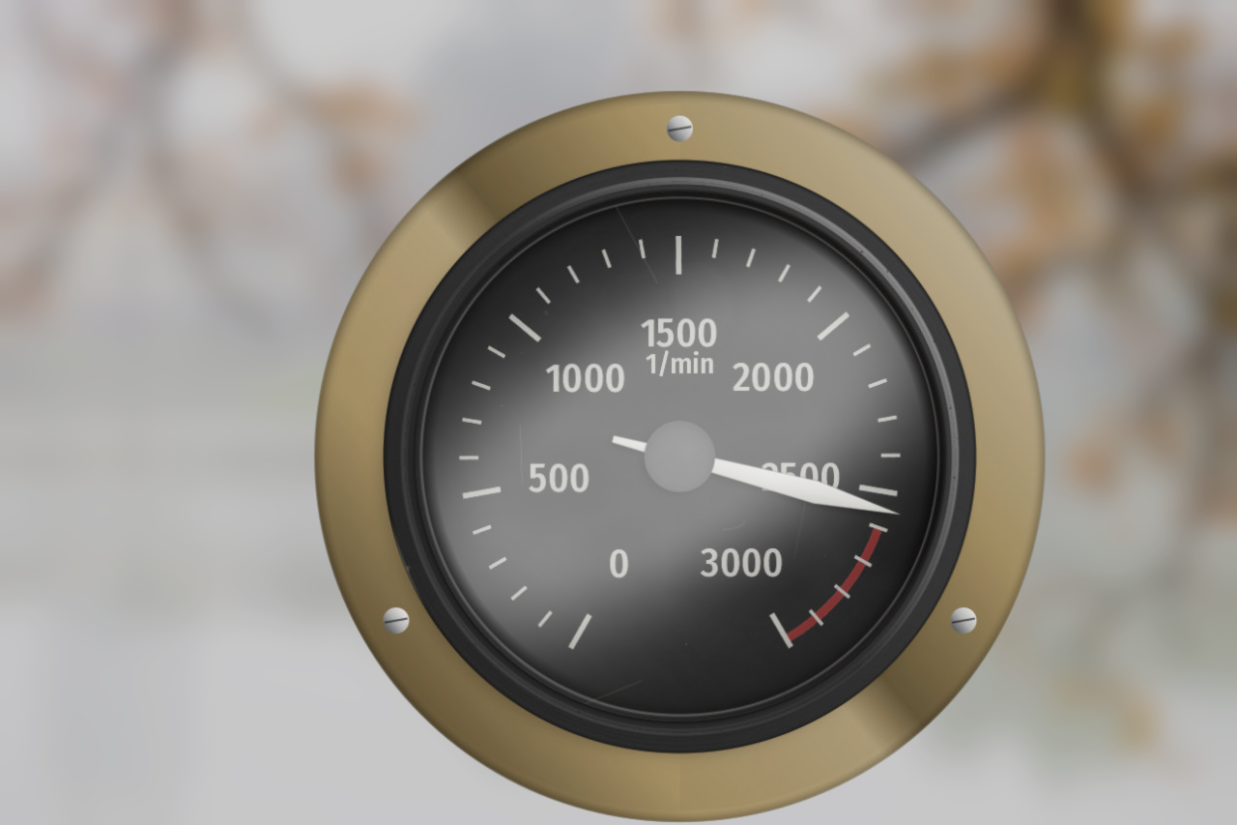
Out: 2550,rpm
